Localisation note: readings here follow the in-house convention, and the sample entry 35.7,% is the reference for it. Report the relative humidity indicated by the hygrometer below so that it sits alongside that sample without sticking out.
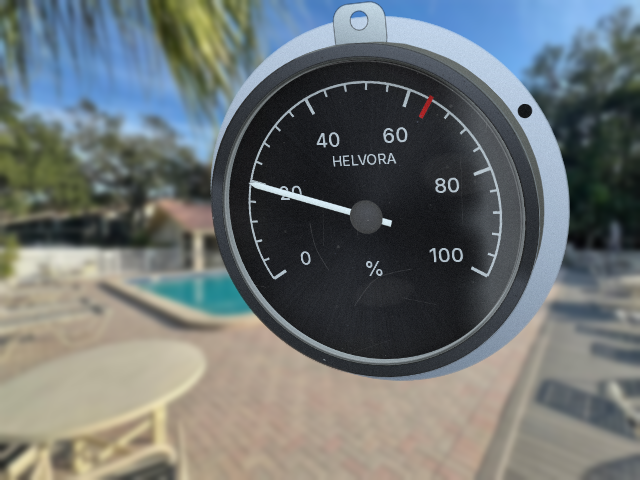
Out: 20,%
